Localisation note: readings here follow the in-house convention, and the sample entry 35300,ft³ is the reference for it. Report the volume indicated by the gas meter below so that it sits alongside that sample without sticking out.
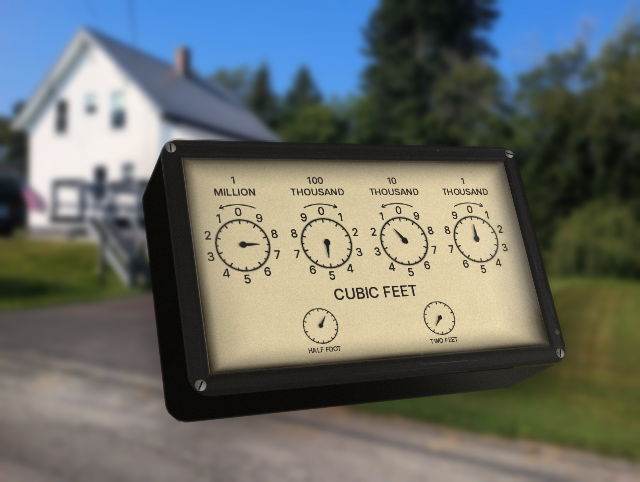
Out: 751000,ft³
